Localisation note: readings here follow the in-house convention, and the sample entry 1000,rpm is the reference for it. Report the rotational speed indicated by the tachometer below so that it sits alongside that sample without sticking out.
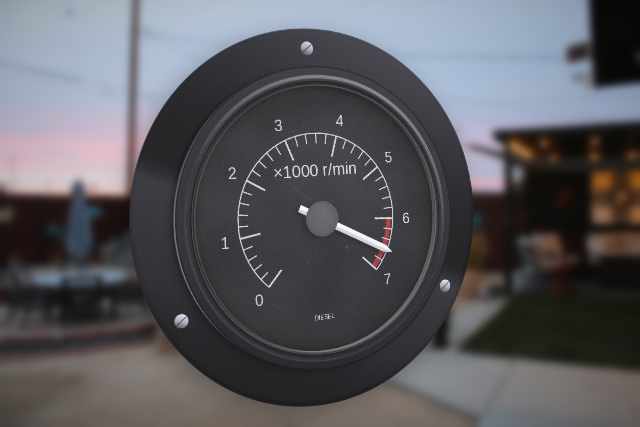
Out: 6600,rpm
